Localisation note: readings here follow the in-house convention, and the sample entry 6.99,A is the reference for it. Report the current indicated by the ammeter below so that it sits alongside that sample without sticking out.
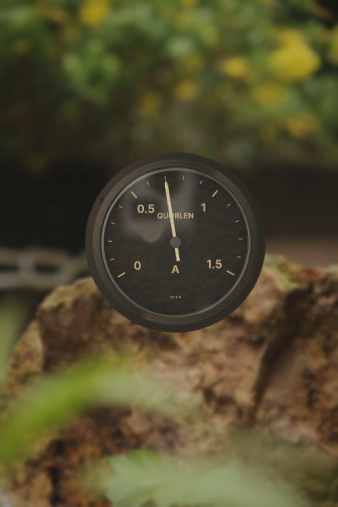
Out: 0.7,A
